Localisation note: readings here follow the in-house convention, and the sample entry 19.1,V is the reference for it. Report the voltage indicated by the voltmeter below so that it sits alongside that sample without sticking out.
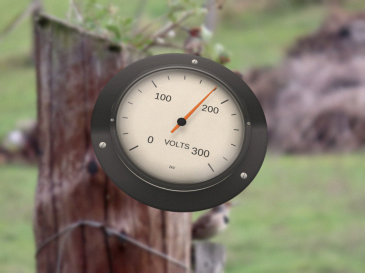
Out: 180,V
